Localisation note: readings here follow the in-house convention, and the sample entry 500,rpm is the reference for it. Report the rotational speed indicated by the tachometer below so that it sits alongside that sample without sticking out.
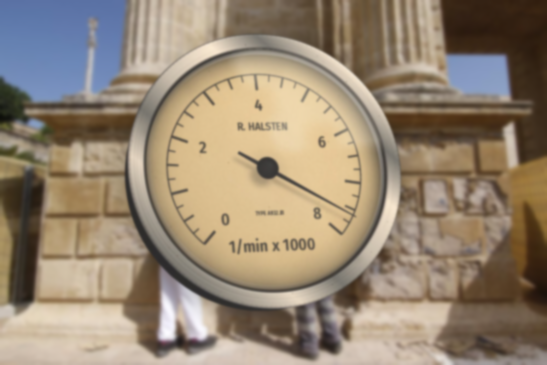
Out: 7625,rpm
